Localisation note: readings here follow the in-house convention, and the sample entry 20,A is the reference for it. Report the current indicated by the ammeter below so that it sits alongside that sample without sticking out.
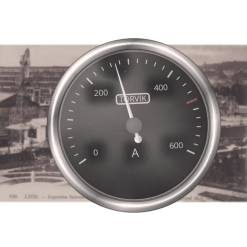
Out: 270,A
